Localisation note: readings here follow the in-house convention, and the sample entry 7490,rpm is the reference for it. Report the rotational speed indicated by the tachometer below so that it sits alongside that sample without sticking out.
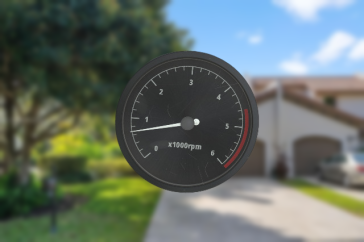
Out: 700,rpm
